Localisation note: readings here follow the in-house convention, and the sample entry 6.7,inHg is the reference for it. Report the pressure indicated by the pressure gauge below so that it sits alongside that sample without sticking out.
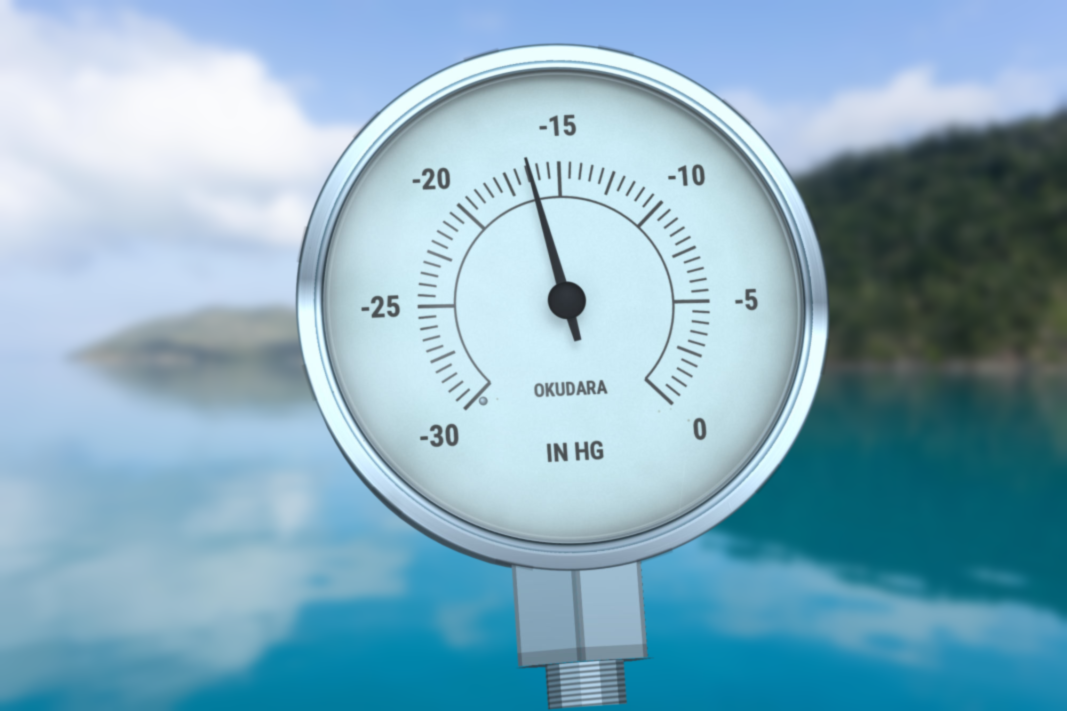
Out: -16.5,inHg
